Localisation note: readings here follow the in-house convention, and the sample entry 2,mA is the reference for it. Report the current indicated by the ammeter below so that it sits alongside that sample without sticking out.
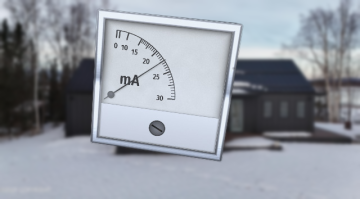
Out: 22.5,mA
